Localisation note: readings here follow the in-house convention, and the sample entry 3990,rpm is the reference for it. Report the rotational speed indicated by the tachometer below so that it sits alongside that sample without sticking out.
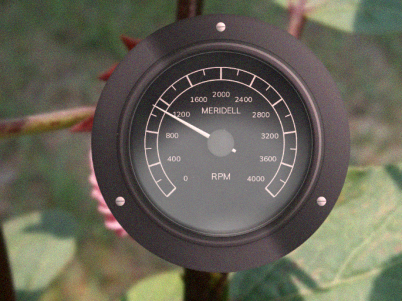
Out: 1100,rpm
